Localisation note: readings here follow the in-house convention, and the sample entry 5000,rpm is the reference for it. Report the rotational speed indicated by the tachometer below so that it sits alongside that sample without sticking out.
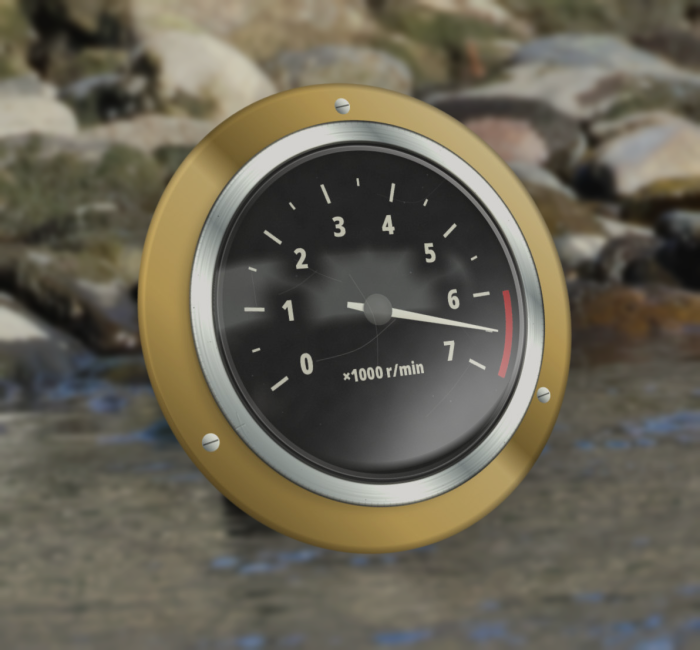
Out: 6500,rpm
